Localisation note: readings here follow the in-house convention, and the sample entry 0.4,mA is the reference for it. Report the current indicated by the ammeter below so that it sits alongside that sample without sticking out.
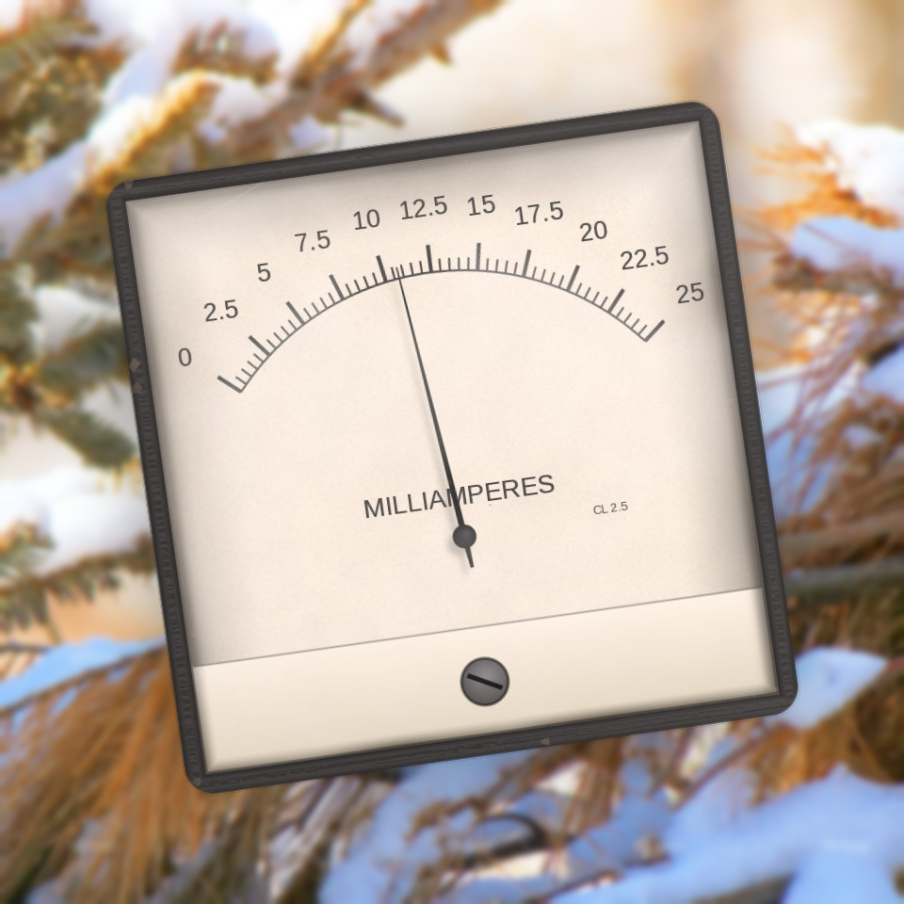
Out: 10.75,mA
